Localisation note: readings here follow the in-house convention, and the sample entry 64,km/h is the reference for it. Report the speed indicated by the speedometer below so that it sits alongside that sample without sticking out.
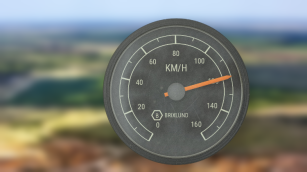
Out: 120,km/h
